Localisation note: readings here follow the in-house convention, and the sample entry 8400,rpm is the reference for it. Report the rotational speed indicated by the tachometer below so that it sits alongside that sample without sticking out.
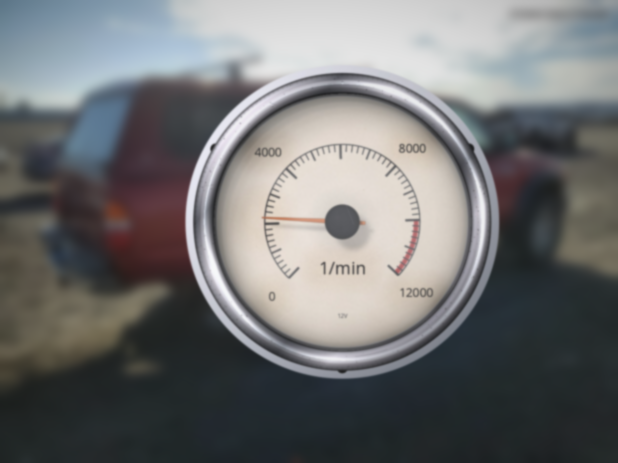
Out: 2200,rpm
